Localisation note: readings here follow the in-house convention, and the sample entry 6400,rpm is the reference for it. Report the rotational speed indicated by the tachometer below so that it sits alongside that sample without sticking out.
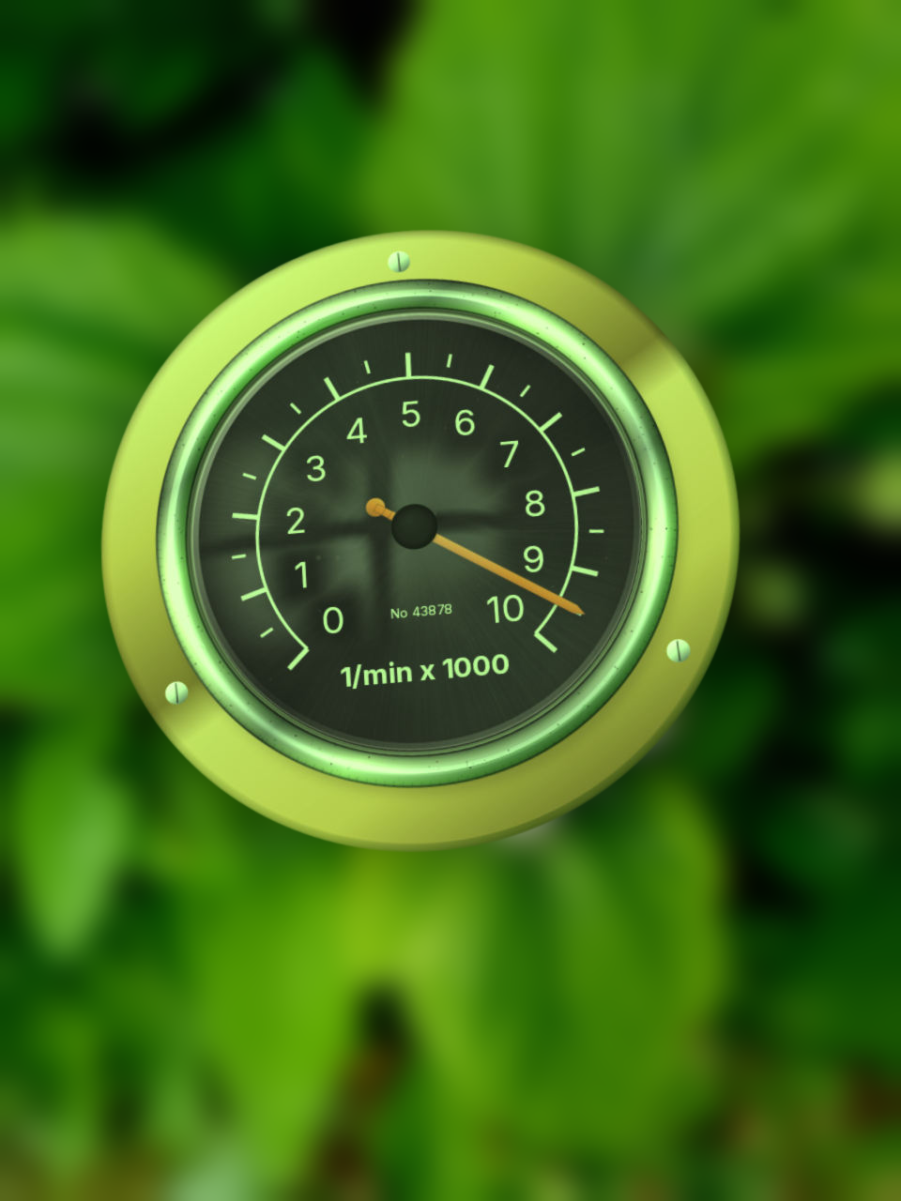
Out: 9500,rpm
